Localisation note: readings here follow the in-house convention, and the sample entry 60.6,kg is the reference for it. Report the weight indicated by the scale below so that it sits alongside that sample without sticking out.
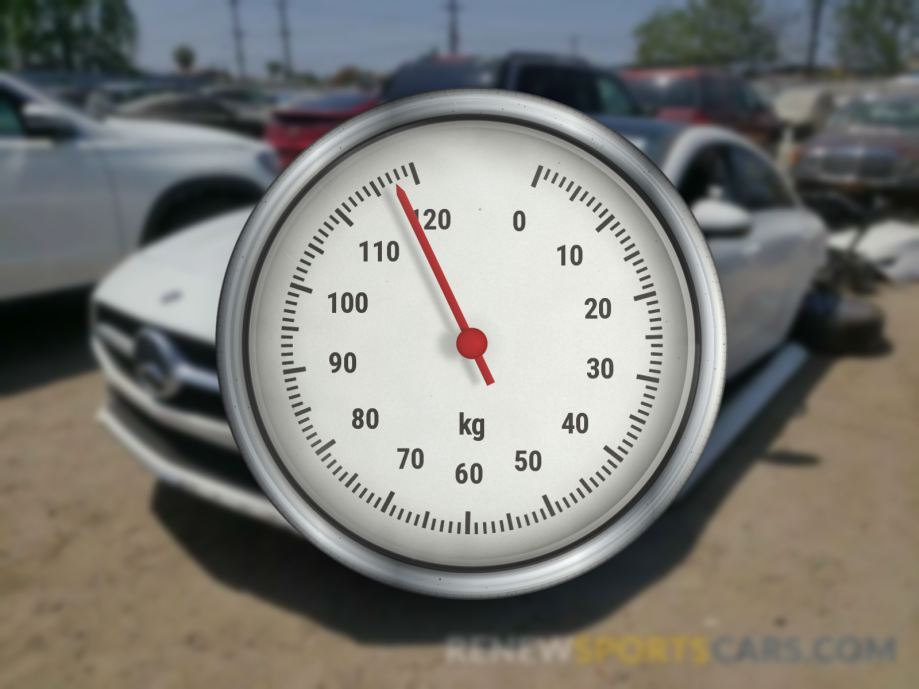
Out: 117.5,kg
